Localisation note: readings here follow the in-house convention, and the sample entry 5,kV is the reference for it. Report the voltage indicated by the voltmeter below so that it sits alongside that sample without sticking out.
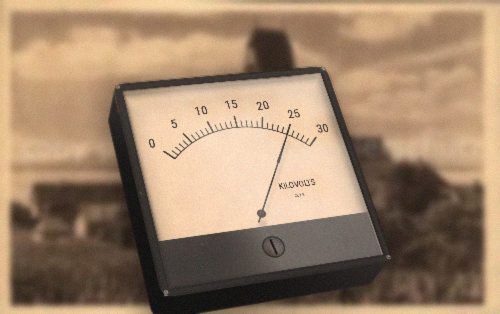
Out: 25,kV
